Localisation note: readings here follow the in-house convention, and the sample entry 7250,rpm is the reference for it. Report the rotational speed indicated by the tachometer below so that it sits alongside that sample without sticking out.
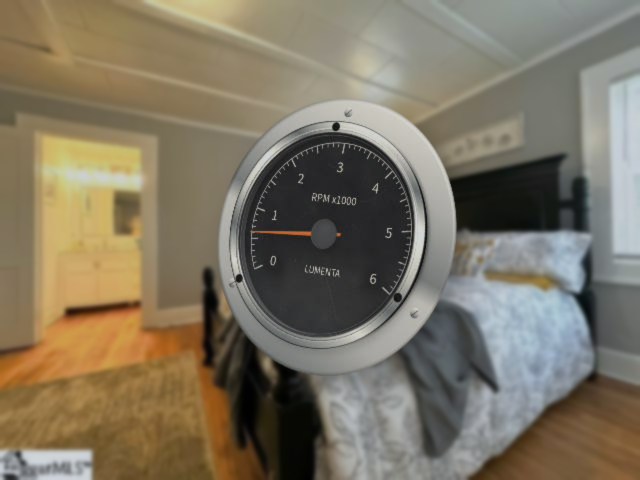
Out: 600,rpm
